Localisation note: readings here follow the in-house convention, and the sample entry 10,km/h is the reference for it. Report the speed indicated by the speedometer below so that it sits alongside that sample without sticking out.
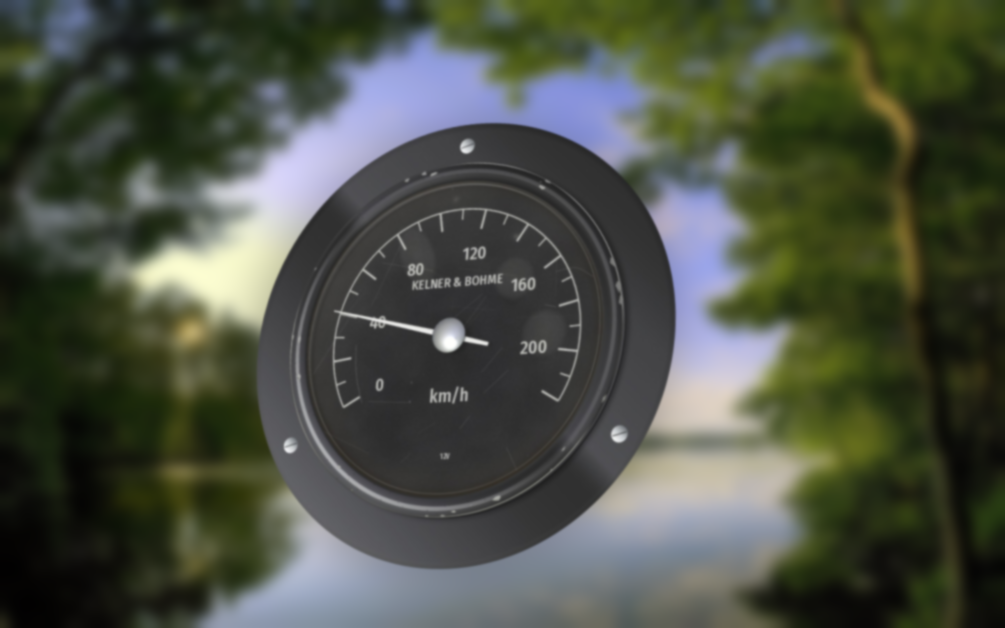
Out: 40,km/h
